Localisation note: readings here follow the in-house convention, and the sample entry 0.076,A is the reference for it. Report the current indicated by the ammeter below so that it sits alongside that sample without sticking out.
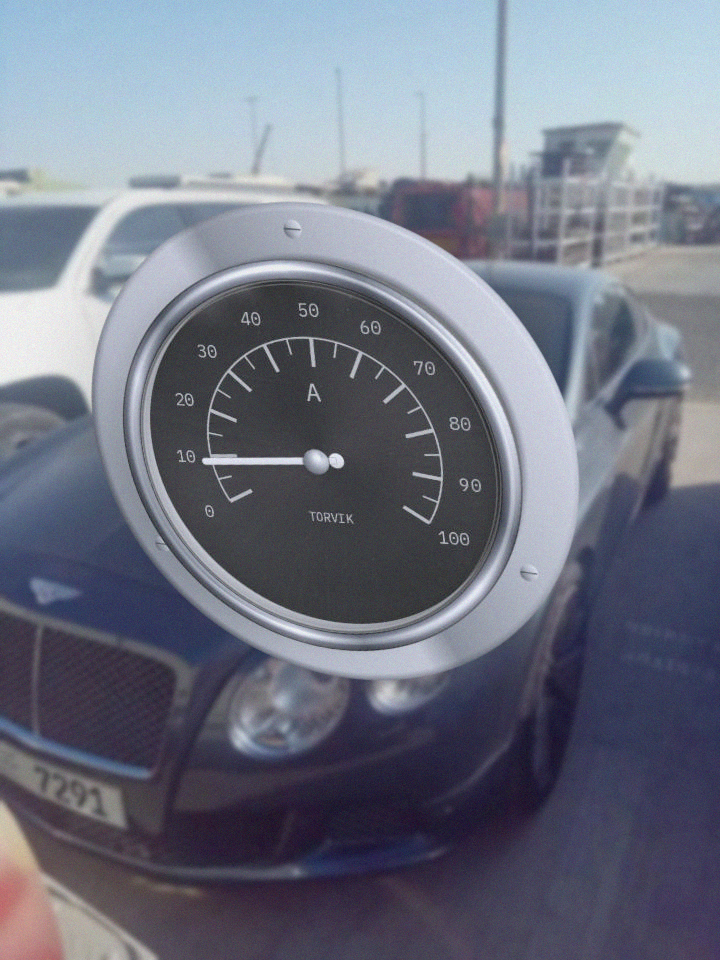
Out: 10,A
